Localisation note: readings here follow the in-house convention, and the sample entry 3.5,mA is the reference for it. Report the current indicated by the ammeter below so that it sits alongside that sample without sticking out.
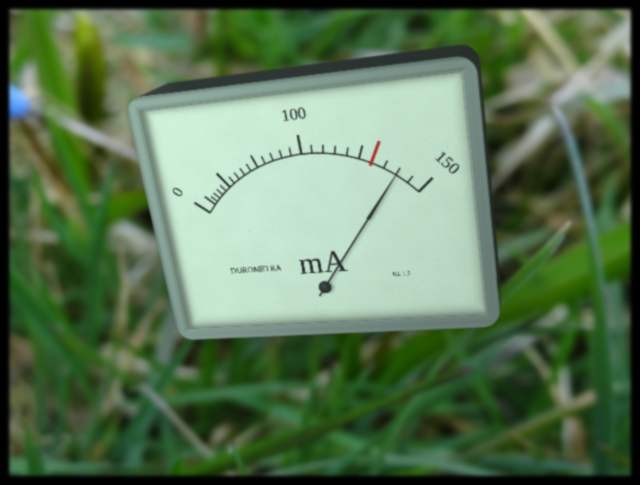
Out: 140,mA
